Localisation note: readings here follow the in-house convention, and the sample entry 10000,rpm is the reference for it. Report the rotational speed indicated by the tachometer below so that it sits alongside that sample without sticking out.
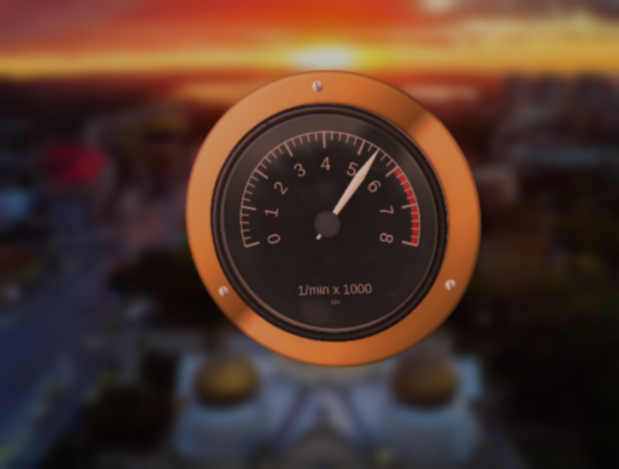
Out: 5400,rpm
